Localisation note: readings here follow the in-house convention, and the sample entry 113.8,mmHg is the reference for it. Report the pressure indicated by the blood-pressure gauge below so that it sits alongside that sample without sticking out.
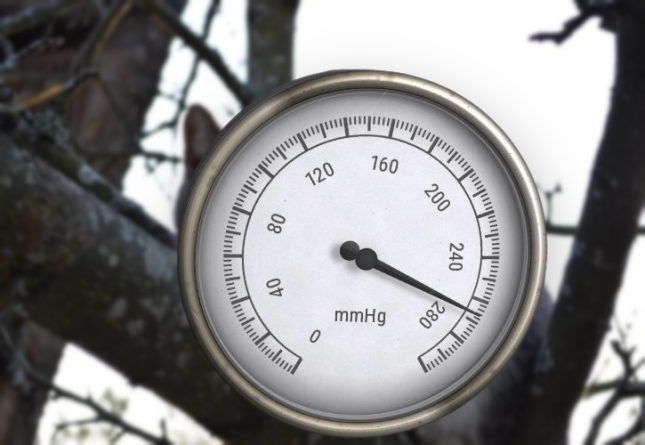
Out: 266,mmHg
